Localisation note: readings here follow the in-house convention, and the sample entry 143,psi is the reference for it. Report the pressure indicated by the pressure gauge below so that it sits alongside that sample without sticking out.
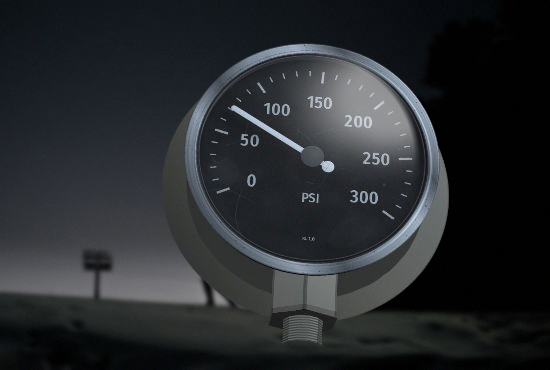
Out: 70,psi
